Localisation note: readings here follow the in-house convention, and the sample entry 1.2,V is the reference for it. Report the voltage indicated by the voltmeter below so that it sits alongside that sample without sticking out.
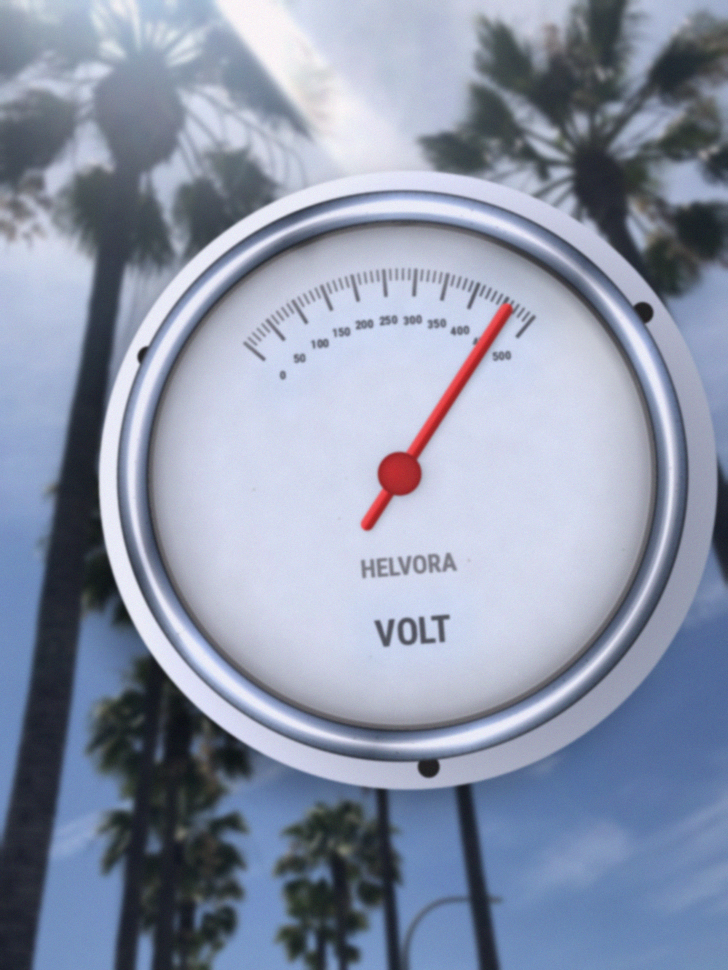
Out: 460,V
